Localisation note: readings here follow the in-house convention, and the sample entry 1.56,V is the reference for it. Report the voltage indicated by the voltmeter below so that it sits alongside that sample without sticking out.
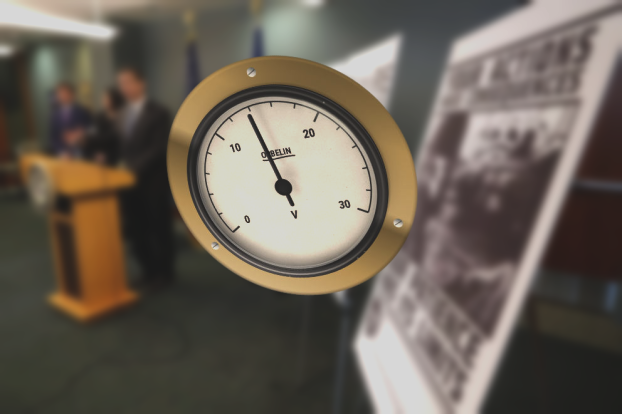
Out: 14,V
